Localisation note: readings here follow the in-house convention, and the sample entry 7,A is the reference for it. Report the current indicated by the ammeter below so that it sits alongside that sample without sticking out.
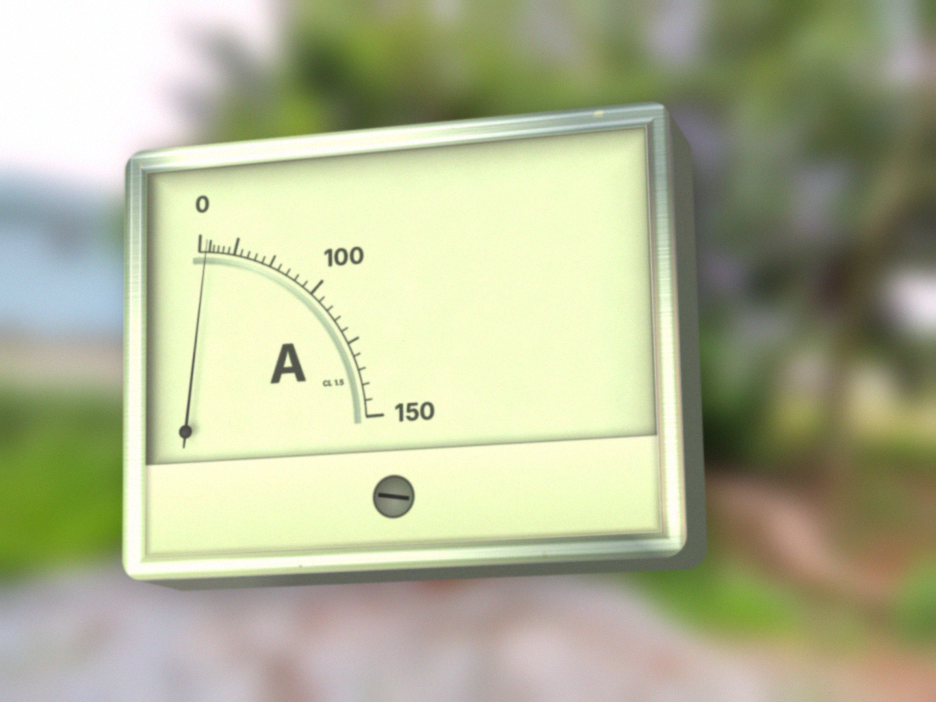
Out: 25,A
